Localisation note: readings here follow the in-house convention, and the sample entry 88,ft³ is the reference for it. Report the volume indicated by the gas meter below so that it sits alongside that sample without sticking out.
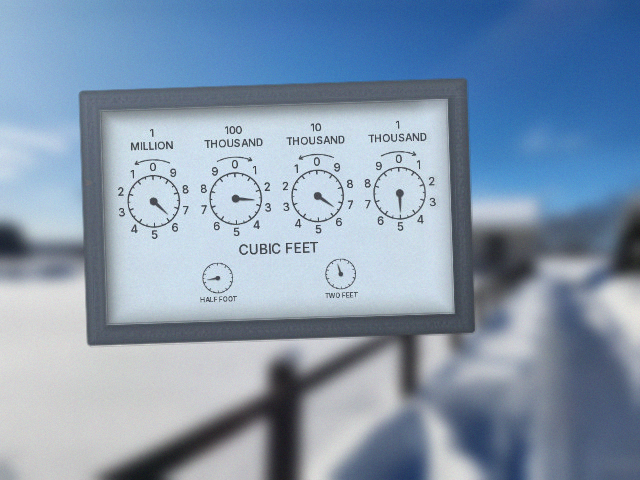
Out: 626500,ft³
